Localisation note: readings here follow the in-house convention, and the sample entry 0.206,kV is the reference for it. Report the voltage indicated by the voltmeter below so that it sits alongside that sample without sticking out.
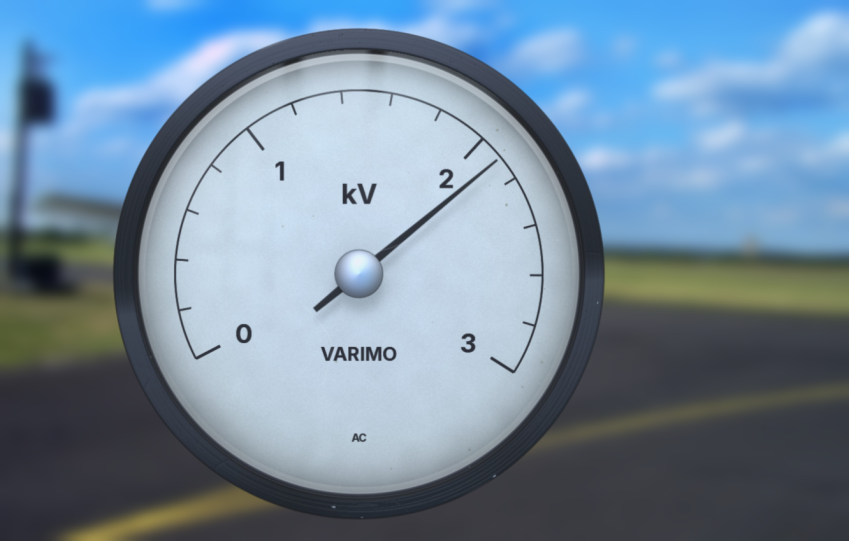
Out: 2.1,kV
